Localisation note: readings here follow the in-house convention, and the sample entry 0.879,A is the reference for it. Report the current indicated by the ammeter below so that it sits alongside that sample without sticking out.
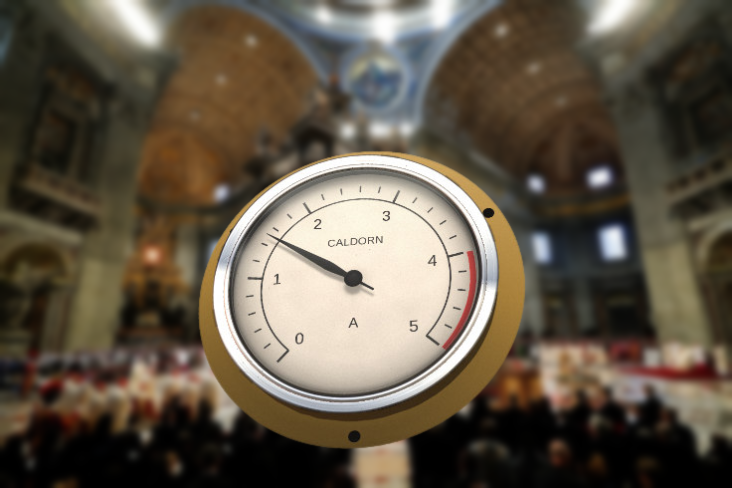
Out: 1.5,A
